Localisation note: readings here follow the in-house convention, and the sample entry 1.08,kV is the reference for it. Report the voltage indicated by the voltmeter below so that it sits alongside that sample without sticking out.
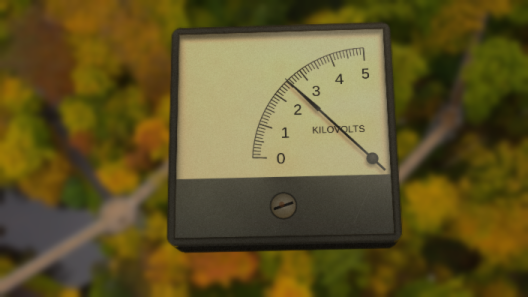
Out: 2.5,kV
